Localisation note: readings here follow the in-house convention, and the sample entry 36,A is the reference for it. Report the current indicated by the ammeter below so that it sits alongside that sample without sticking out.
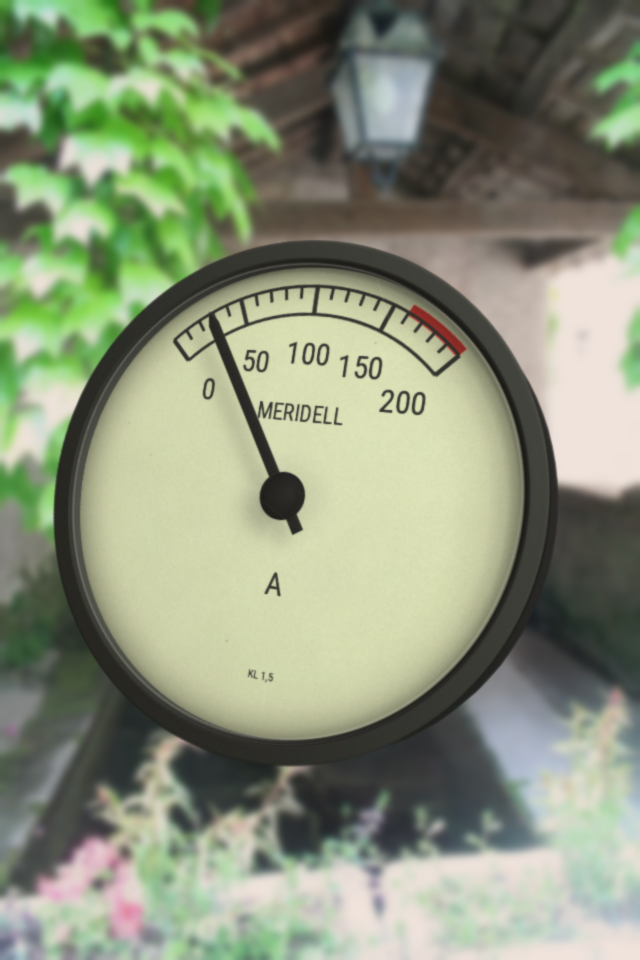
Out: 30,A
